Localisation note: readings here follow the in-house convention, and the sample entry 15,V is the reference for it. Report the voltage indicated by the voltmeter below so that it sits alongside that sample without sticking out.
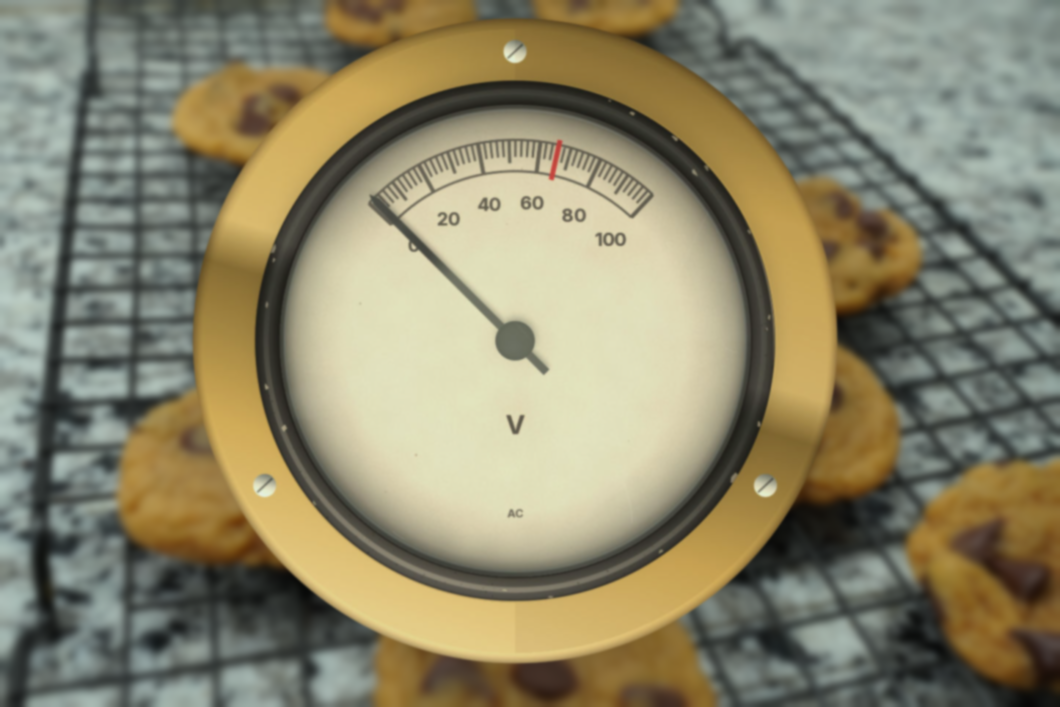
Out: 2,V
